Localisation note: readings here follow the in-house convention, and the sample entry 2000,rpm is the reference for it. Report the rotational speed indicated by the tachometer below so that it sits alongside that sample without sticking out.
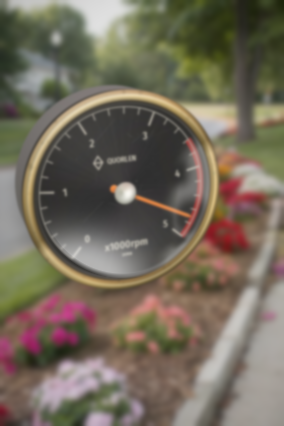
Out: 4700,rpm
